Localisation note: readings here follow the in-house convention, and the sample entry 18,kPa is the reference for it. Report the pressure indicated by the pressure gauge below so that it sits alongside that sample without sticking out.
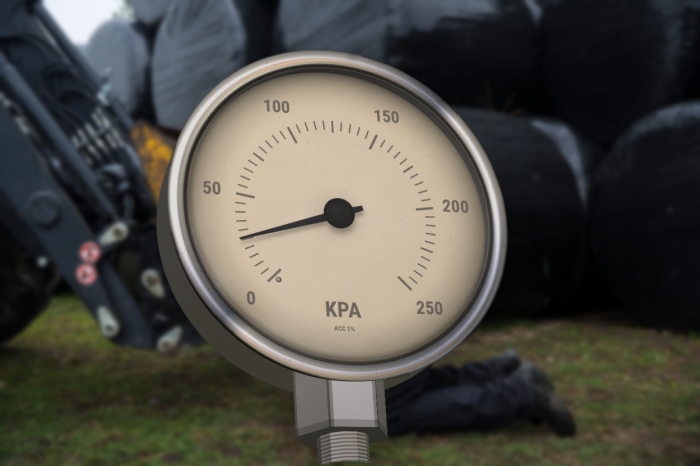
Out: 25,kPa
